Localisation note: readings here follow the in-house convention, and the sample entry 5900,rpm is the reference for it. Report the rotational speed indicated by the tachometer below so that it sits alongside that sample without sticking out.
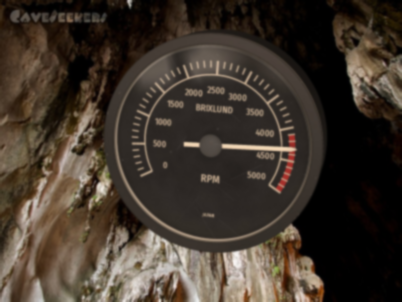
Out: 4300,rpm
